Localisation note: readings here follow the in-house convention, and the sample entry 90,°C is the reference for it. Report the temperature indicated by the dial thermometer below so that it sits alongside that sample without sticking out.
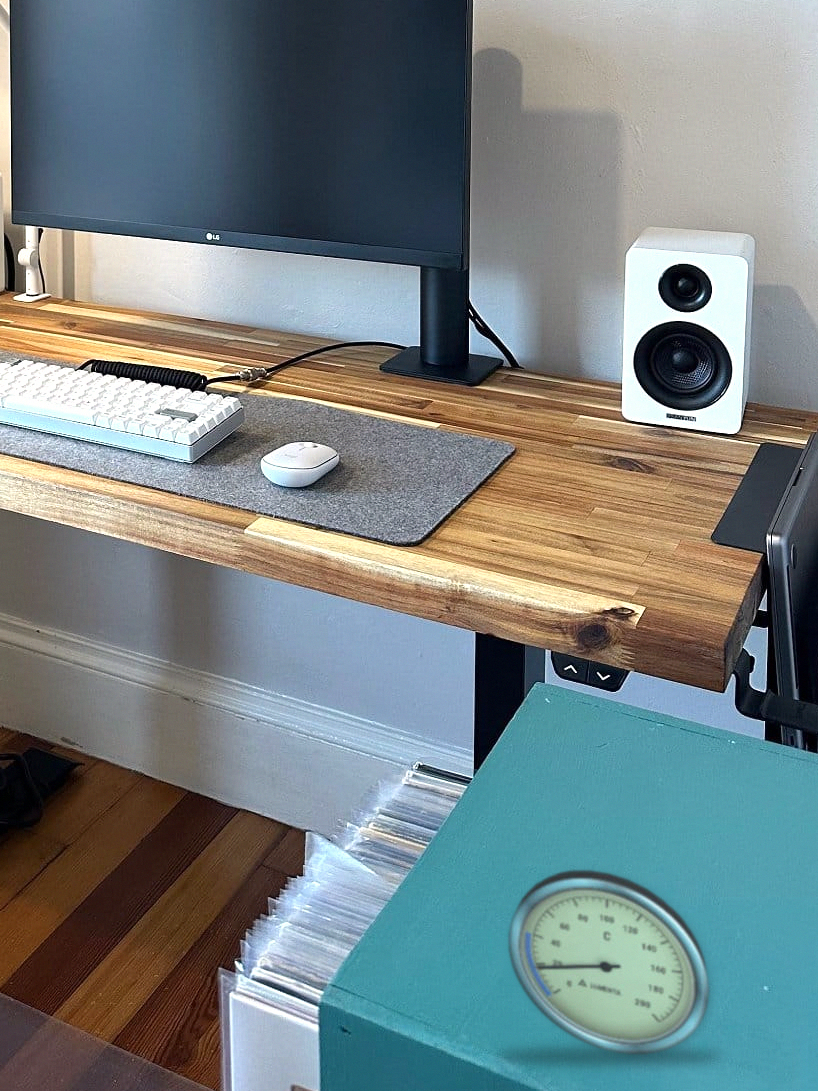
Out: 20,°C
